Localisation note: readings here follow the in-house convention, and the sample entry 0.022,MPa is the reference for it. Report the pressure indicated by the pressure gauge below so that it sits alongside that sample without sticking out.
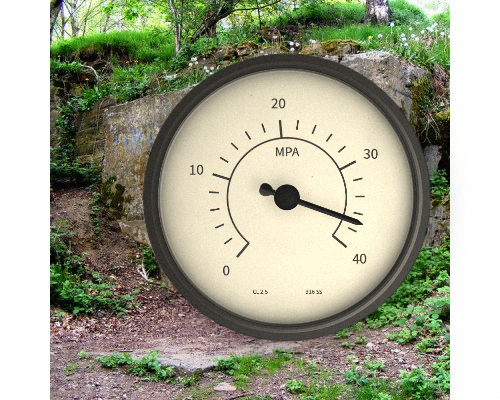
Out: 37,MPa
